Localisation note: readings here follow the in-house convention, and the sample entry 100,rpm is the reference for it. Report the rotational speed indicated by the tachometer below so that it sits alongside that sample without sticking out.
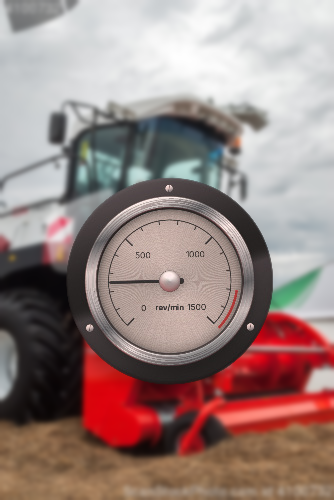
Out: 250,rpm
